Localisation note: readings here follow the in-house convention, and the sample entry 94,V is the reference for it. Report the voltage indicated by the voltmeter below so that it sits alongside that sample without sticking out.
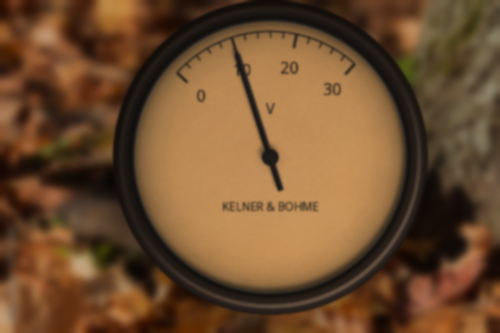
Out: 10,V
